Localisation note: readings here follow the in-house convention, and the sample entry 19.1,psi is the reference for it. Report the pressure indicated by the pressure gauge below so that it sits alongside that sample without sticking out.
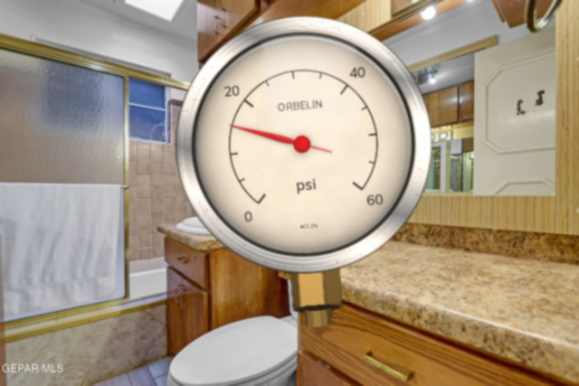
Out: 15,psi
